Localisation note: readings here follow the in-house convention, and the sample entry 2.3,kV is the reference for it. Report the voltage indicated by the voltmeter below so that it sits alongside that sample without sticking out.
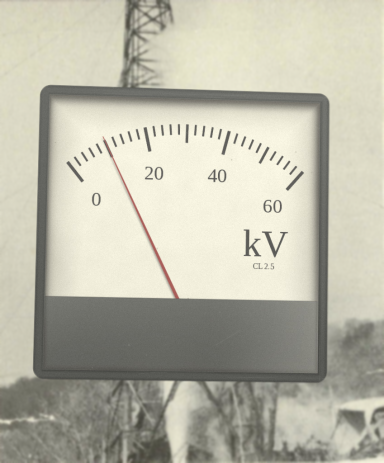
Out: 10,kV
